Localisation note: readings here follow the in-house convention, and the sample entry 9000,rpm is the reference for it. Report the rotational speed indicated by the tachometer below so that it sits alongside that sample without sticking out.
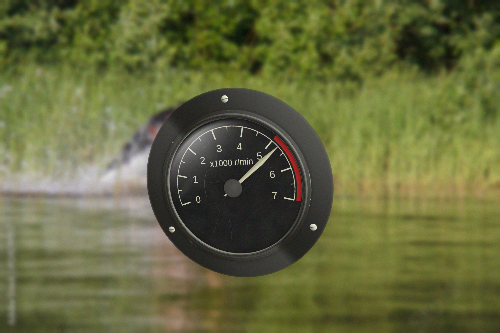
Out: 5250,rpm
